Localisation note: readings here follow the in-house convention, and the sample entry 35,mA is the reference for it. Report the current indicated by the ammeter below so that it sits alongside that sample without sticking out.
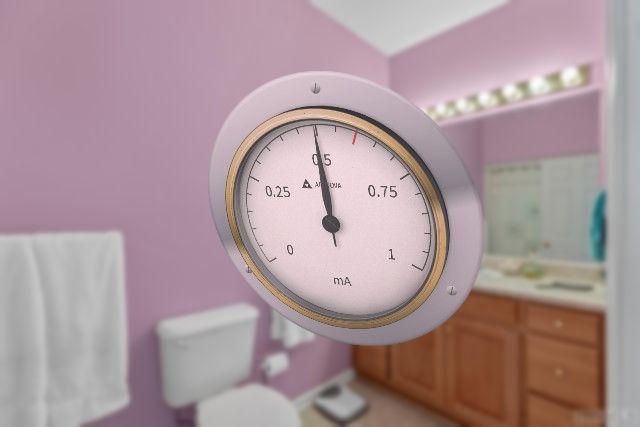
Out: 0.5,mA
